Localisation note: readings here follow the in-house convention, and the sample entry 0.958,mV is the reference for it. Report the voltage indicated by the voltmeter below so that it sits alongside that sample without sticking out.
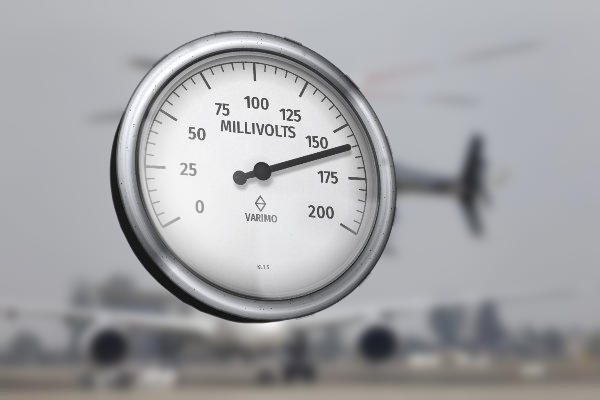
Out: 160,mV
